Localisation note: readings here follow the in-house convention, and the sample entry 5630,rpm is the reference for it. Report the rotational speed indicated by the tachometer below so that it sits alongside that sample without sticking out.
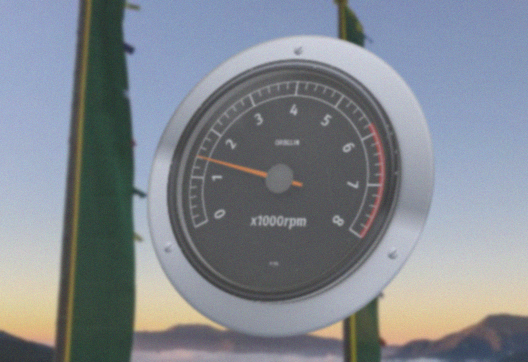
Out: 1400,rpm
